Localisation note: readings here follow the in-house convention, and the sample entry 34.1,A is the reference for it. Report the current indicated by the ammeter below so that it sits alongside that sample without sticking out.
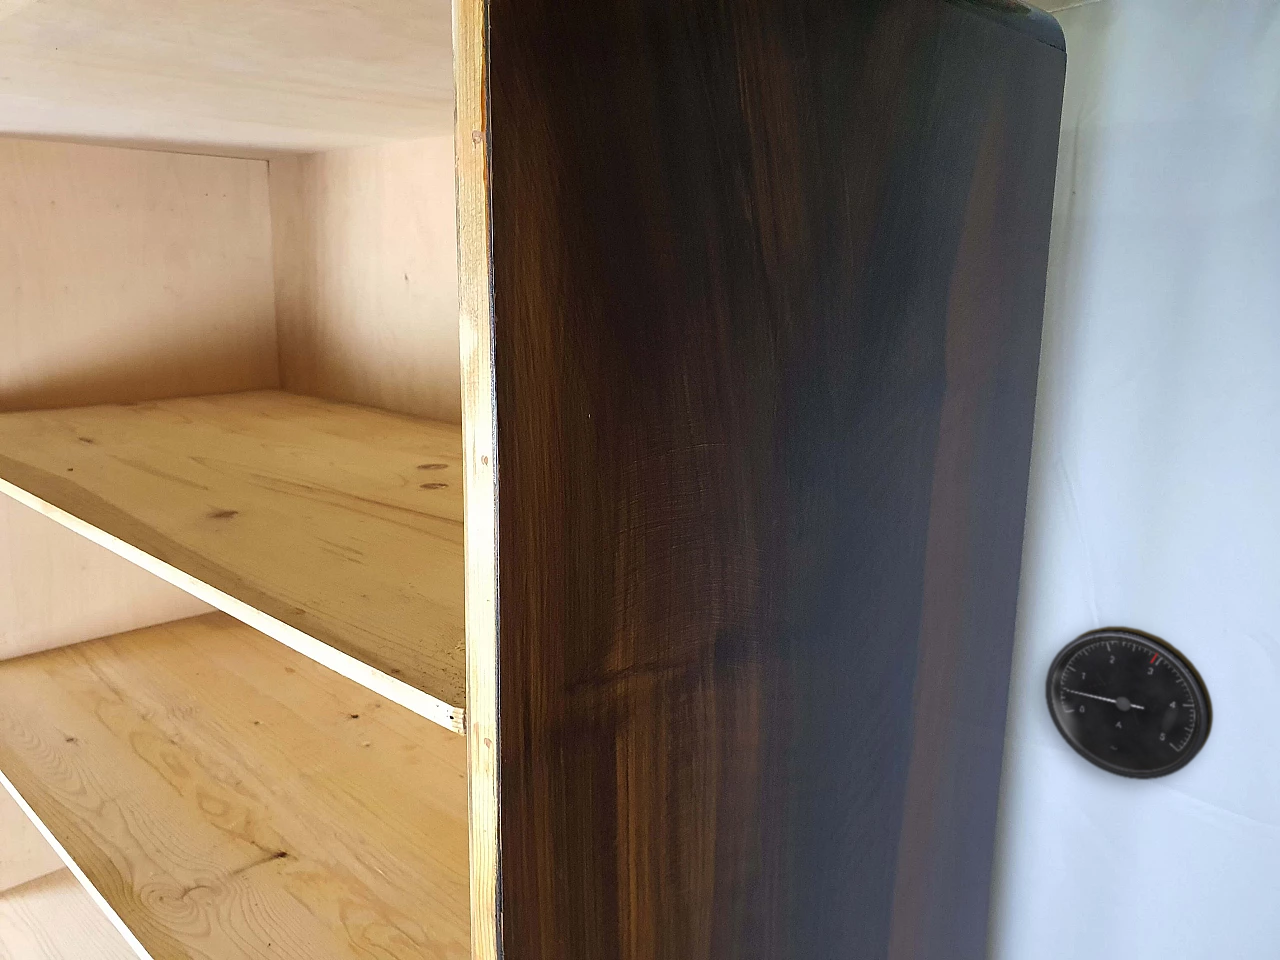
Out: 0.5,A
